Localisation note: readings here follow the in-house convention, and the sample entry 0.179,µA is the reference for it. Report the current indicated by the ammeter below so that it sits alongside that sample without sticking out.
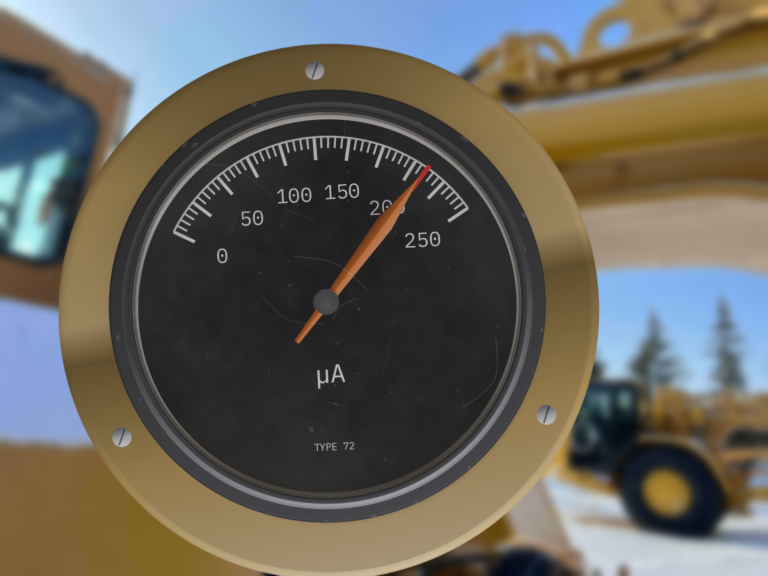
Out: 210,µA
